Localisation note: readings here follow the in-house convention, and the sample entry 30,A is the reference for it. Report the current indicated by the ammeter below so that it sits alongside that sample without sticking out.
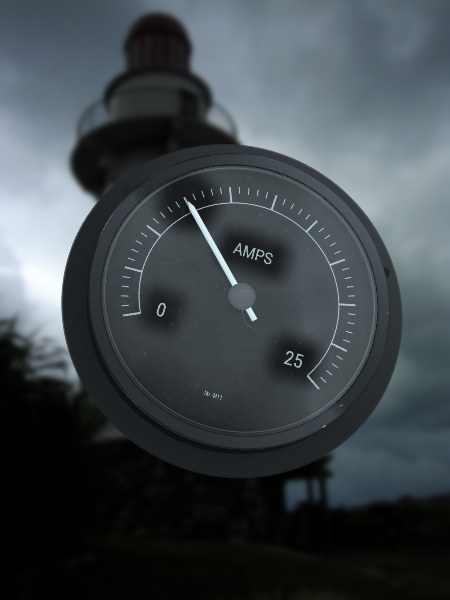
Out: 7.5,A
